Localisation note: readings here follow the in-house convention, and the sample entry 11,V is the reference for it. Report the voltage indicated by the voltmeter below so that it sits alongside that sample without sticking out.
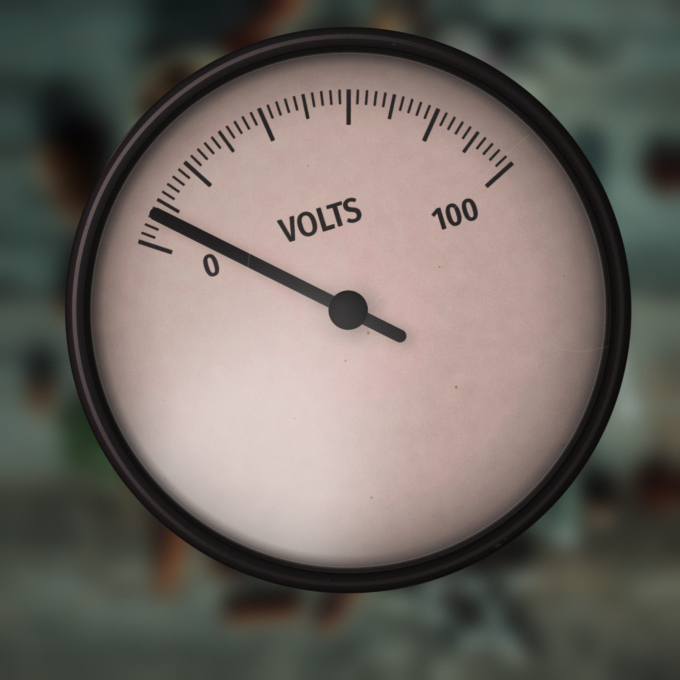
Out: 7,V
